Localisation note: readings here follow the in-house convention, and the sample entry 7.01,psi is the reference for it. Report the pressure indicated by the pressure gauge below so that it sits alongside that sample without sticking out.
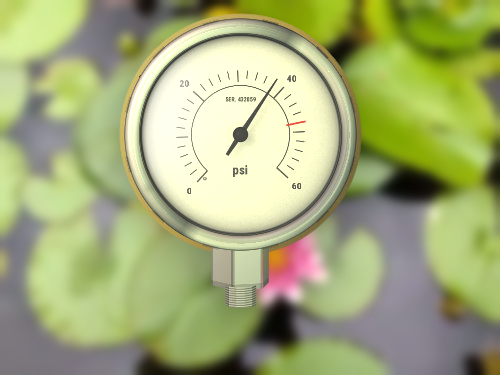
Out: 38,psi
